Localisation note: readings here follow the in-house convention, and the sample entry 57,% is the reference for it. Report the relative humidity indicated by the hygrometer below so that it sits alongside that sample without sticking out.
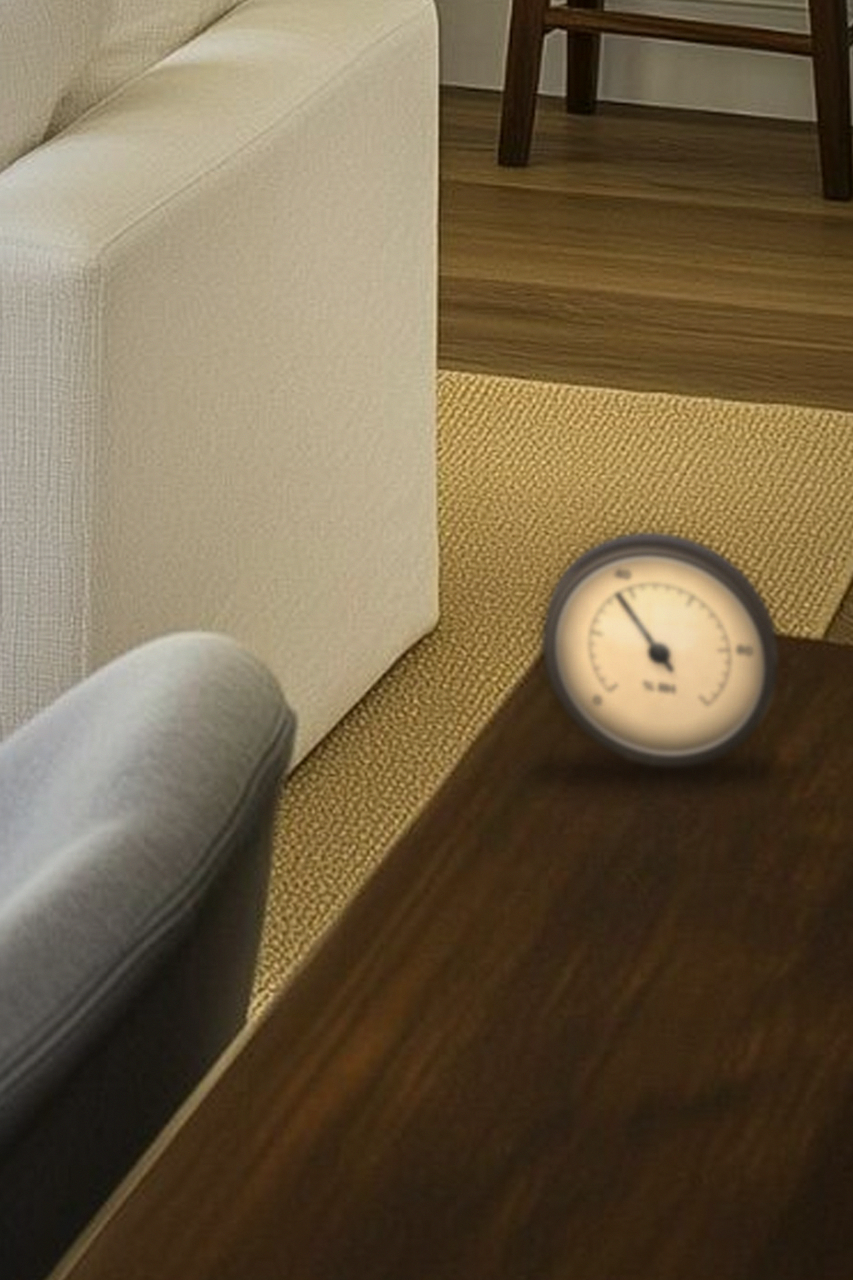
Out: 36,%
